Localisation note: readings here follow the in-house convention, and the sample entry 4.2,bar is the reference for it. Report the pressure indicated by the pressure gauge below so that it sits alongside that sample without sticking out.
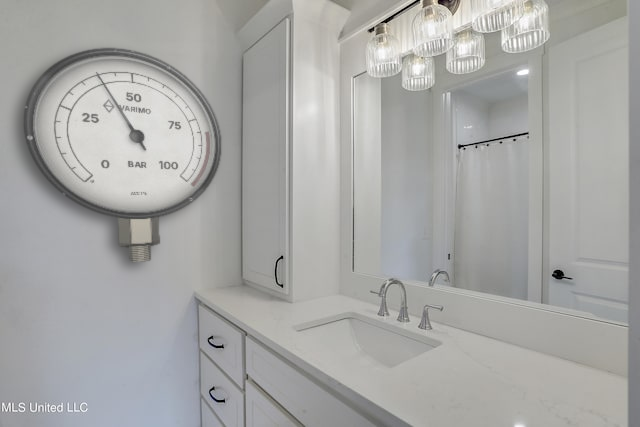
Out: 40,bar
